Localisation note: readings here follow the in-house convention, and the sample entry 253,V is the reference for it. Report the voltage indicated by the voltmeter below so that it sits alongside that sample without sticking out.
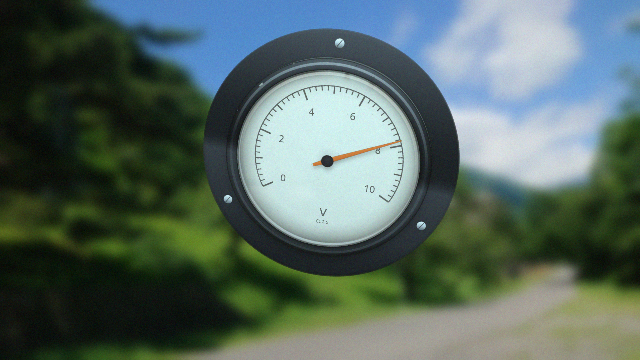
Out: 7.8,V
